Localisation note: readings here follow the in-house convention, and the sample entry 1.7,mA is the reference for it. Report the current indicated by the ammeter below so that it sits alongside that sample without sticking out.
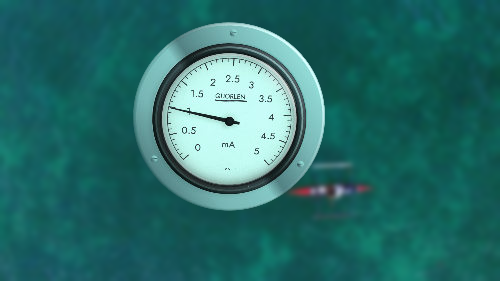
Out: 1,mA
